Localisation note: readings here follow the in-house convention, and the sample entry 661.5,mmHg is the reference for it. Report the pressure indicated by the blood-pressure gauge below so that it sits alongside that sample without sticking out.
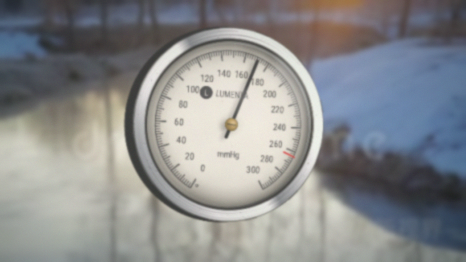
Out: 170,mmHg
